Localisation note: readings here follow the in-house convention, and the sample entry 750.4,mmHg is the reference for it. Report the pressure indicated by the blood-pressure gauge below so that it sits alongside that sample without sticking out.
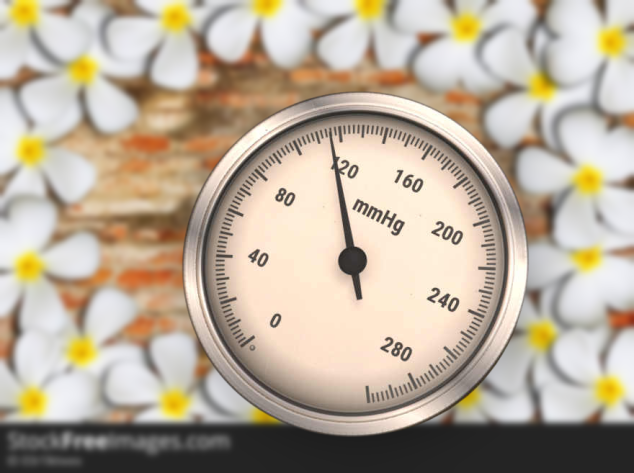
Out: 116,mmHg
